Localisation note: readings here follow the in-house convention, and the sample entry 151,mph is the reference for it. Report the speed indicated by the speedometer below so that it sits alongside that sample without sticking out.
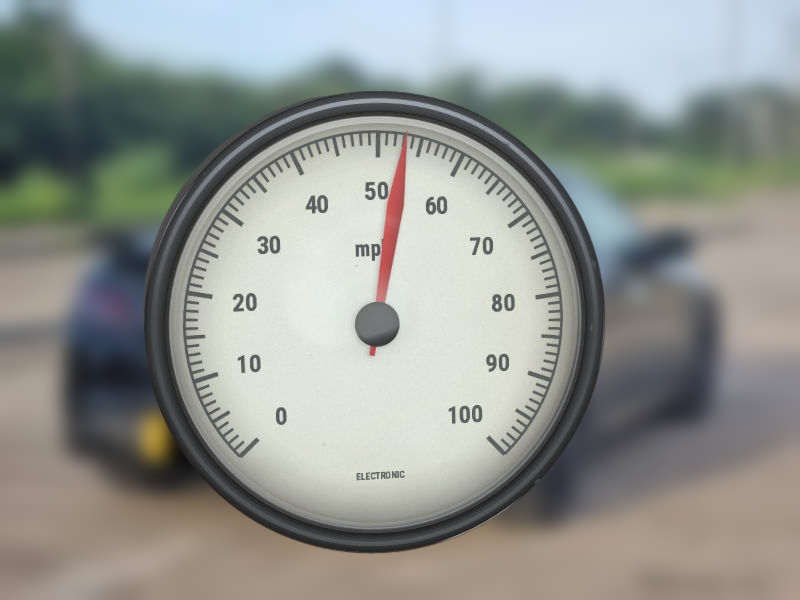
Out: 53,mph
